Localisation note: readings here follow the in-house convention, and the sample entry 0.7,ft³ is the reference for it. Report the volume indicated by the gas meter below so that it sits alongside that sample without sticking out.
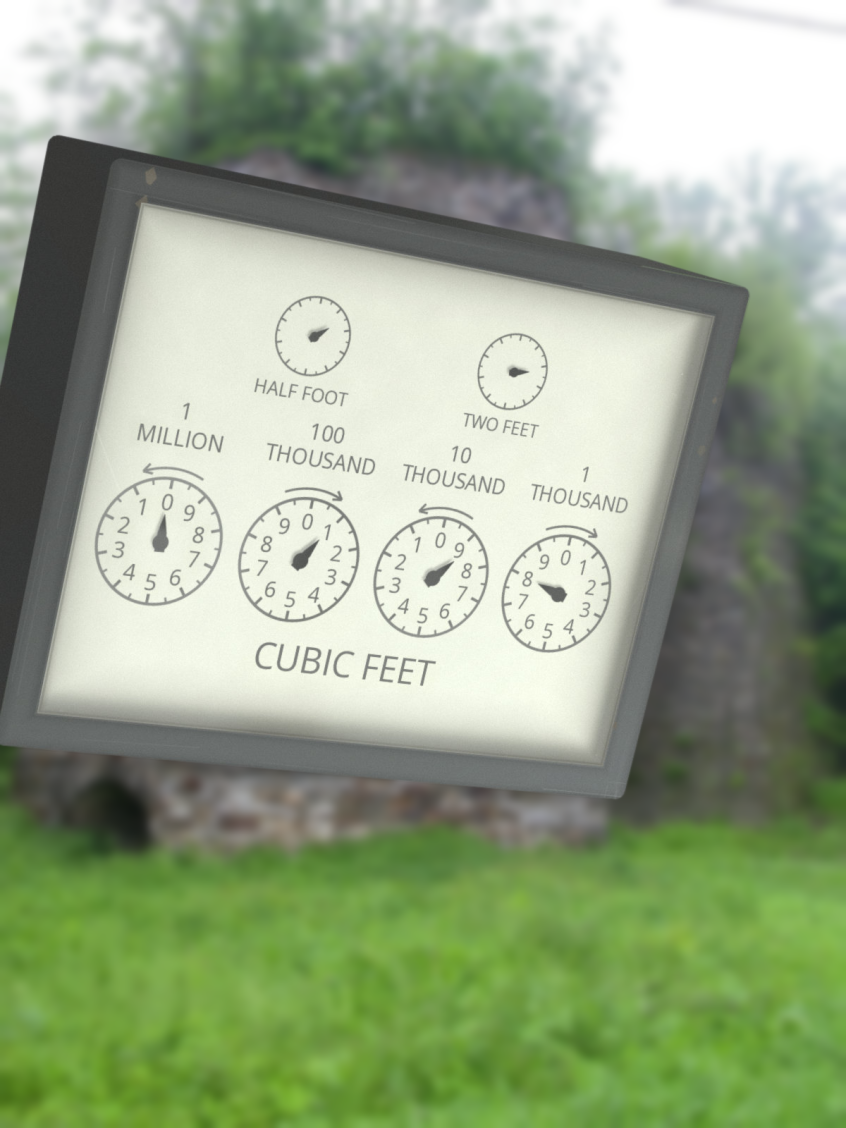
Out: 8800,ft³
